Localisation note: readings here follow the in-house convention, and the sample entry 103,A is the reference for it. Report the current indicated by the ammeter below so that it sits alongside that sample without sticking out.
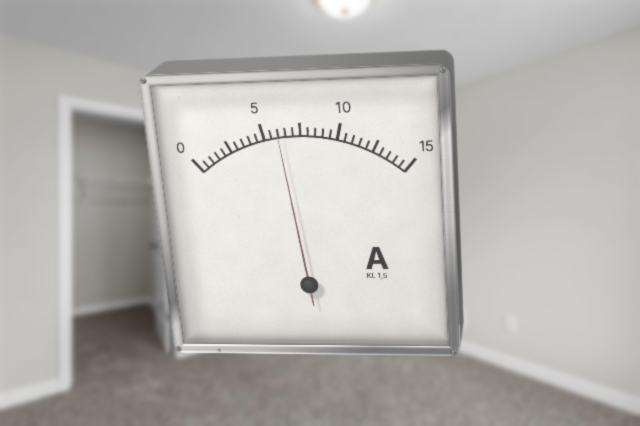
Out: 6,A
